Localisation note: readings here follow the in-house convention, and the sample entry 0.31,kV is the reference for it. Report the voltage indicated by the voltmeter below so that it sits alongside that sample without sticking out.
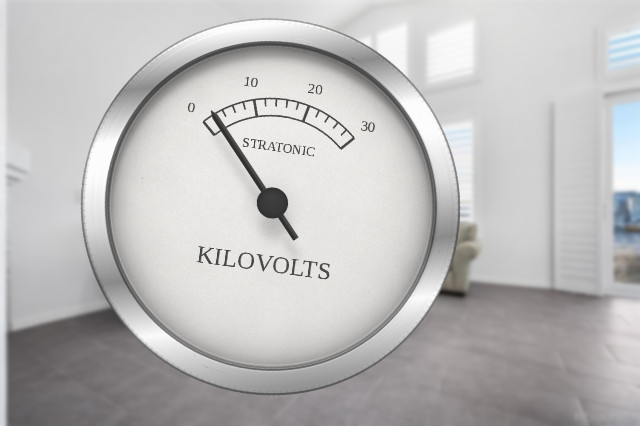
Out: 2,kV
